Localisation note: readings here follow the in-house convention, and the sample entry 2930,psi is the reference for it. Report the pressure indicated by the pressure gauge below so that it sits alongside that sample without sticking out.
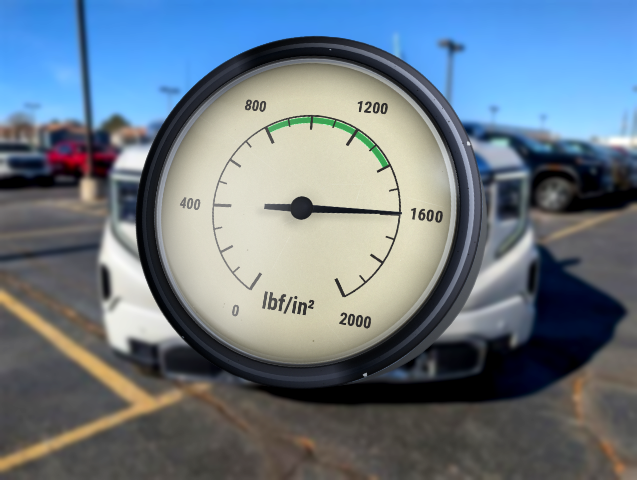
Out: 1600,psi
